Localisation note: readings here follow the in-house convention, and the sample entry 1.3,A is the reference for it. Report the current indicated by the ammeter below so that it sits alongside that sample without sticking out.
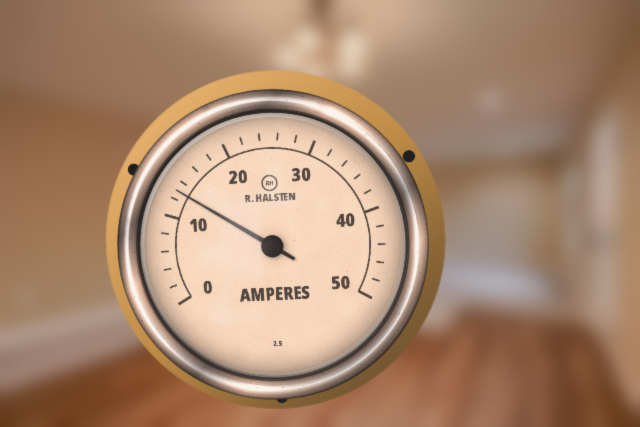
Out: 13,A
